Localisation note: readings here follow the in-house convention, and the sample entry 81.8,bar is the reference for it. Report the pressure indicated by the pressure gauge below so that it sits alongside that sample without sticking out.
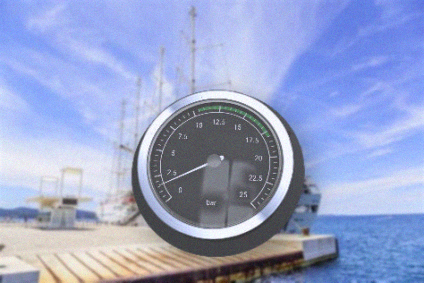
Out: 1.5,bar
